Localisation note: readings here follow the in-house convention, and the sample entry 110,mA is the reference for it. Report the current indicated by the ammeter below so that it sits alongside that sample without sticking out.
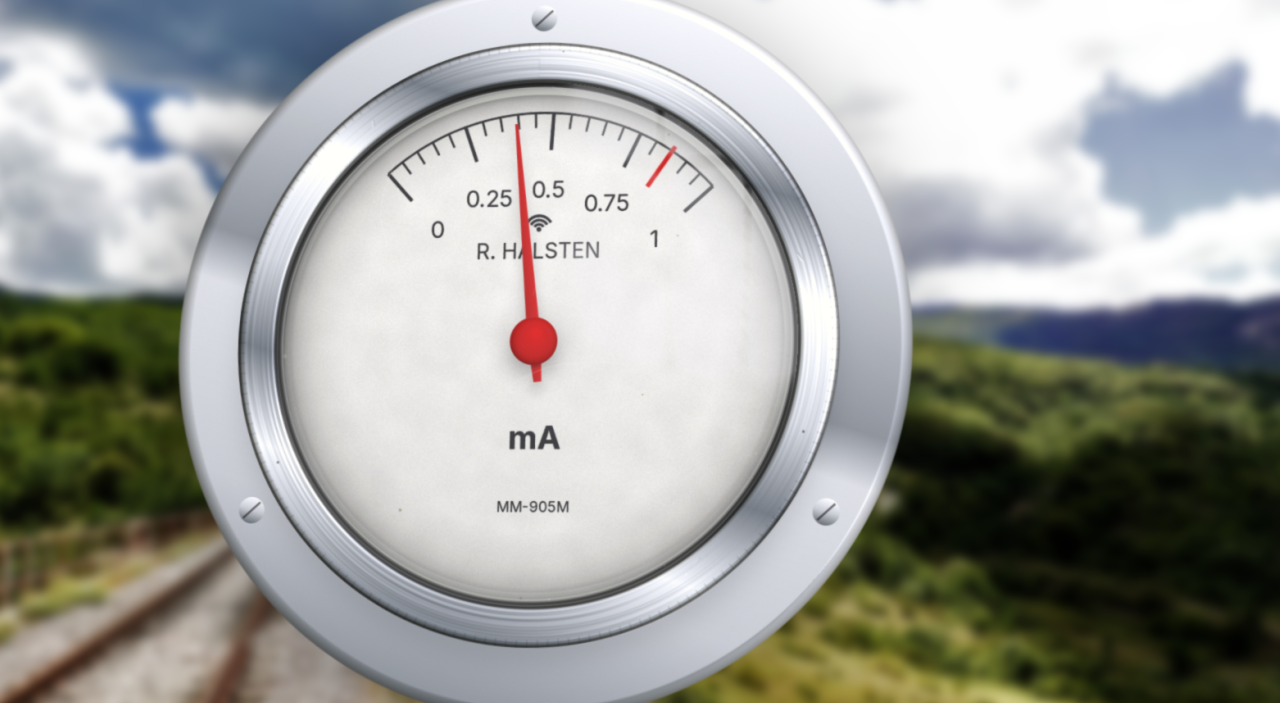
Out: 0.4,mA
